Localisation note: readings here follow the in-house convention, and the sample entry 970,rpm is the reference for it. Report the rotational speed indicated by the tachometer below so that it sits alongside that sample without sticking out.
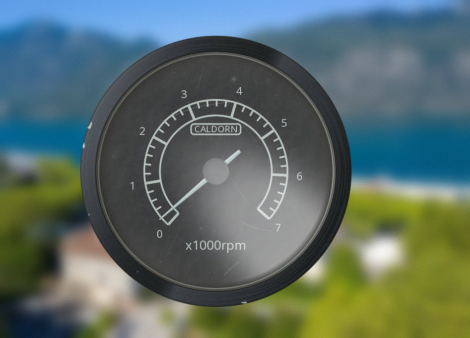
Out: 200,rpm
